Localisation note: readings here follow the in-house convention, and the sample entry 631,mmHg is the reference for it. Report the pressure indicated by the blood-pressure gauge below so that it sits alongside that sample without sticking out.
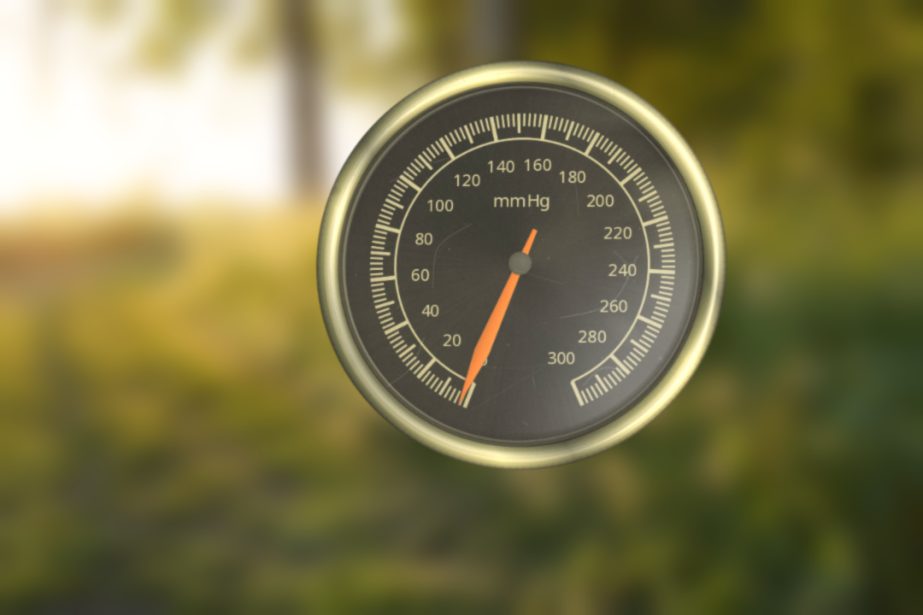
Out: 2,mmHg
